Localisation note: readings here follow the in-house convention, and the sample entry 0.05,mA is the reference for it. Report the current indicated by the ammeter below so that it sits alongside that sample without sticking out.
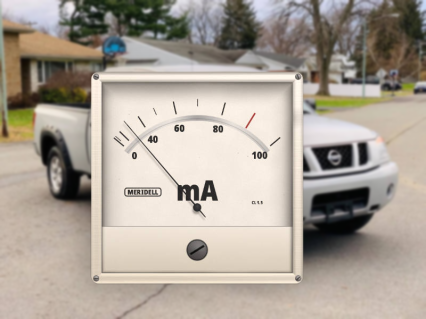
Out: 30,mA
